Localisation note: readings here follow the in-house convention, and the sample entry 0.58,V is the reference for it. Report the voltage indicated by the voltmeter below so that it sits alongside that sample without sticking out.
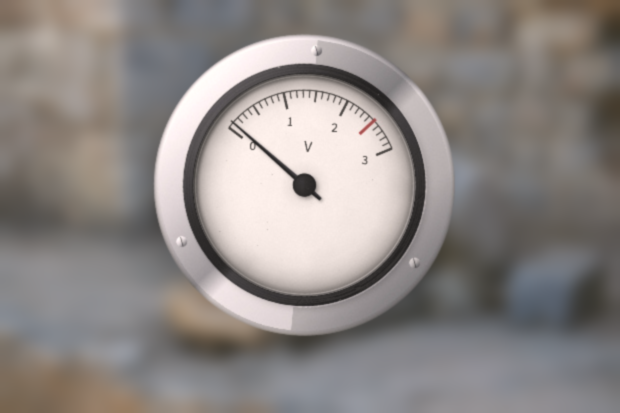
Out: 0.1,V
